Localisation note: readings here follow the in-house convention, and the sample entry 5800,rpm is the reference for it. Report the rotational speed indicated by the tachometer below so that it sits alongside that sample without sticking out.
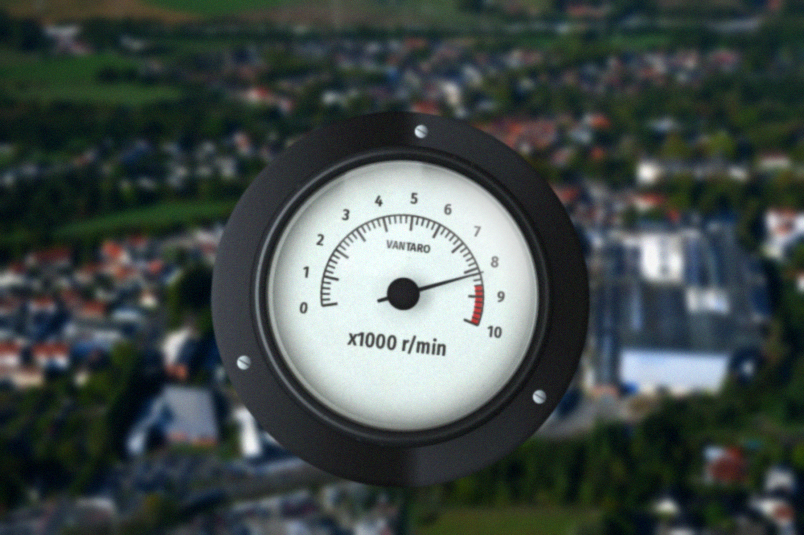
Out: 8200,rpm
